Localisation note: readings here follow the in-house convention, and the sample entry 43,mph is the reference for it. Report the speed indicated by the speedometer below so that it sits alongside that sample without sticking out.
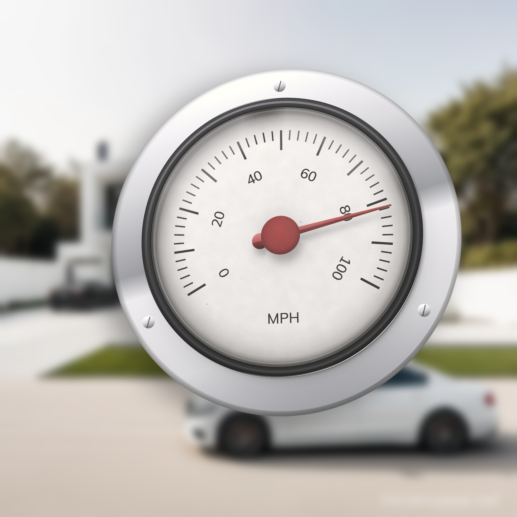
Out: 82,mph
